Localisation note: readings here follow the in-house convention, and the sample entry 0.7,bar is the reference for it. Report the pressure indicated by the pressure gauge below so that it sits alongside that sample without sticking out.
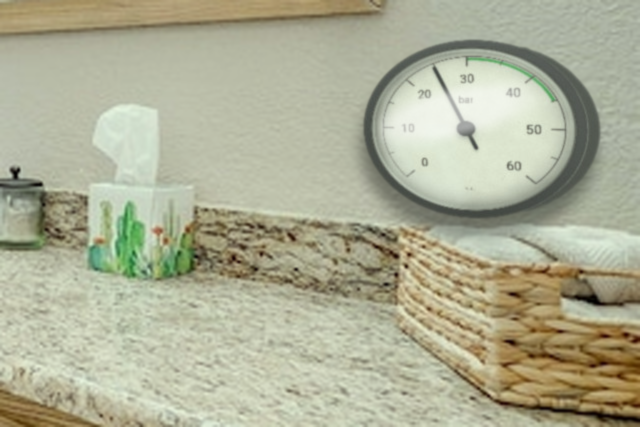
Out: 25,bar
